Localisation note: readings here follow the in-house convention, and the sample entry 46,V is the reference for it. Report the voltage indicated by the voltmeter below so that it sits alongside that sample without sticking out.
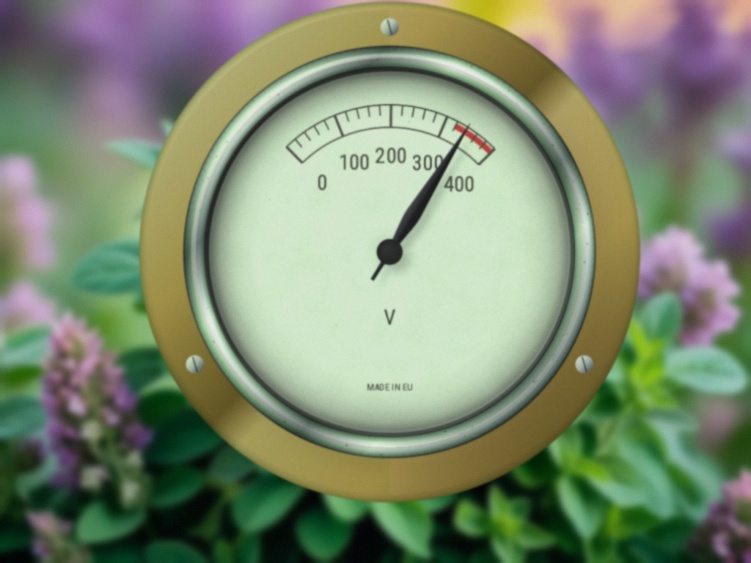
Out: 340,V
